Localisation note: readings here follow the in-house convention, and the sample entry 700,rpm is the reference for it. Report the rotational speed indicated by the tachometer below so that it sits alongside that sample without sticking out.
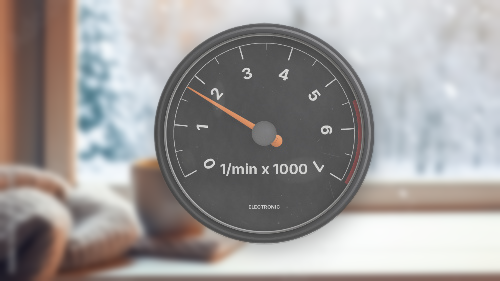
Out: 1750,rpm
